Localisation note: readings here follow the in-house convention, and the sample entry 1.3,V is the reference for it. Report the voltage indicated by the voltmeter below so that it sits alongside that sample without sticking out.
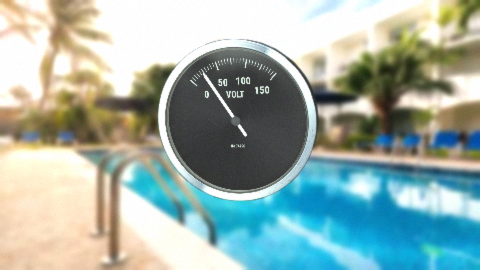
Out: 25,V
